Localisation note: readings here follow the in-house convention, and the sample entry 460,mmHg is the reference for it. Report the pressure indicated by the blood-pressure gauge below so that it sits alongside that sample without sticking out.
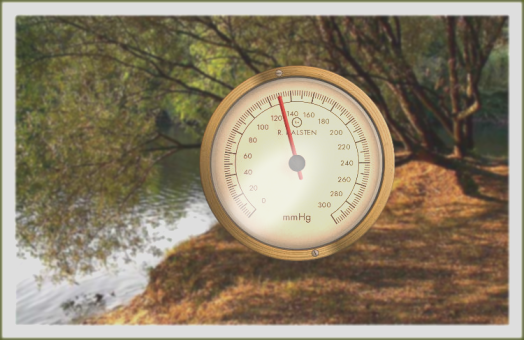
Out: 130,mmHg
